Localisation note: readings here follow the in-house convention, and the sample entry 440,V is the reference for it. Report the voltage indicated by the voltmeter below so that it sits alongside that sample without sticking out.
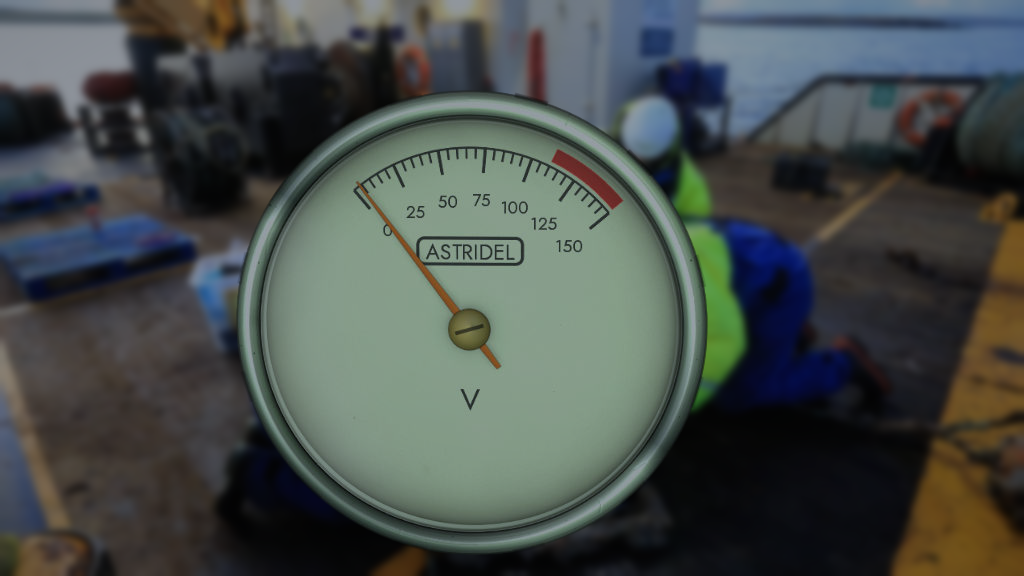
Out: 5,V
